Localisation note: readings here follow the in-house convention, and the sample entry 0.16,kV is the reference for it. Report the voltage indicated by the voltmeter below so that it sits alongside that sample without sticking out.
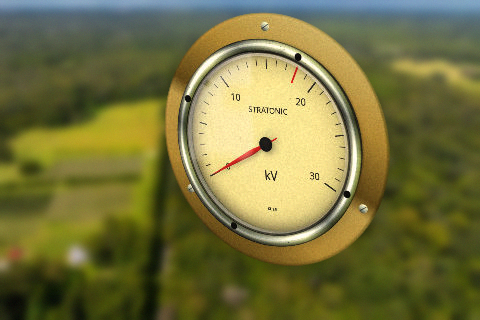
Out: 0,kV
